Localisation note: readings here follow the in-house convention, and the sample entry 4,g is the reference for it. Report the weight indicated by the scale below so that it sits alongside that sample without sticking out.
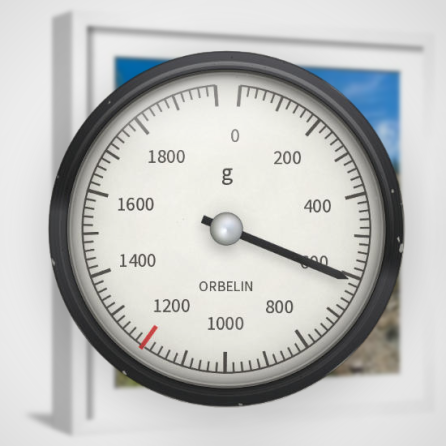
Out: 610,g
